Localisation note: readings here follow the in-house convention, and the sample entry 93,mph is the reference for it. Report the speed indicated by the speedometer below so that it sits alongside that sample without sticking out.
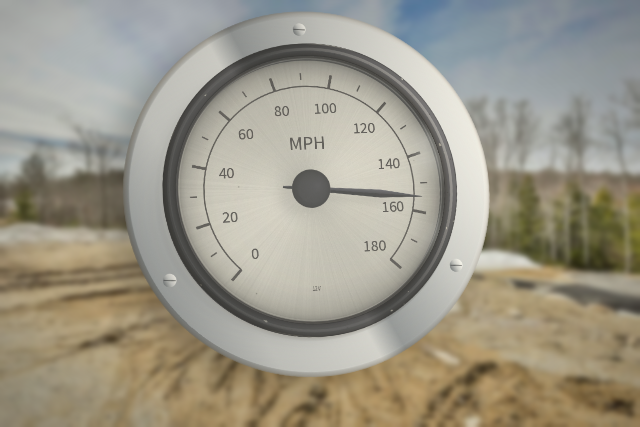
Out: 155,mph
